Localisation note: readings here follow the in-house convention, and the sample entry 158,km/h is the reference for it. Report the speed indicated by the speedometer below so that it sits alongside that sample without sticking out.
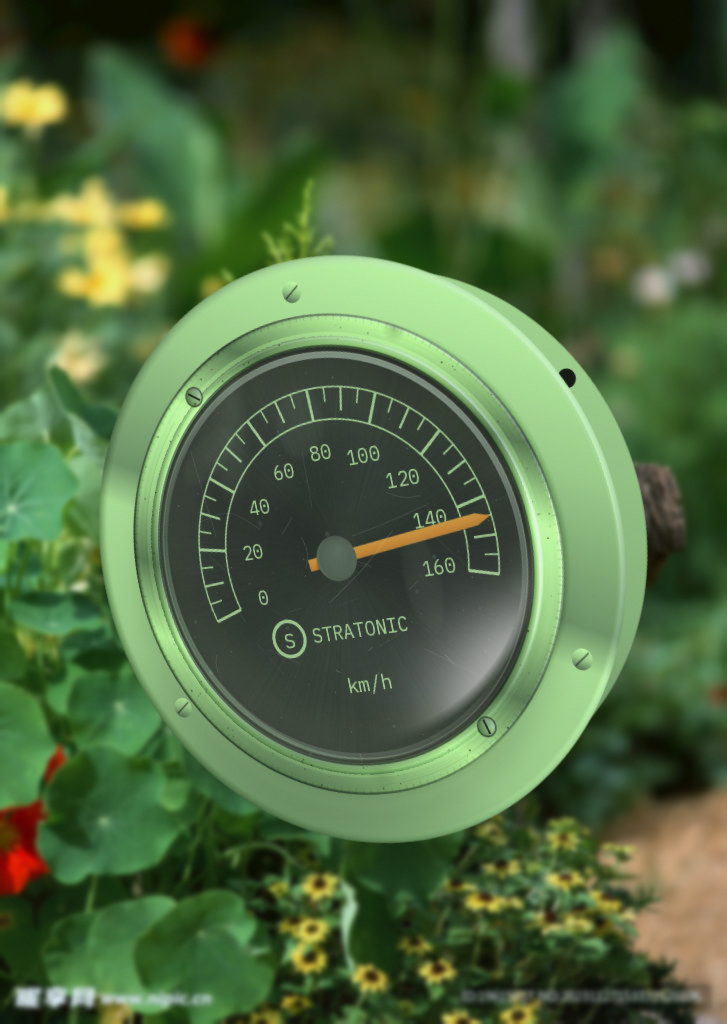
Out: 145,km/h
